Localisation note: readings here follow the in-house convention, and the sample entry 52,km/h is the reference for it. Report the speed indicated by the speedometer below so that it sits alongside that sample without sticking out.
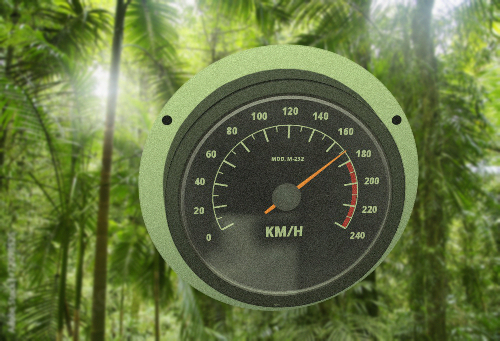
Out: 170,km/h
